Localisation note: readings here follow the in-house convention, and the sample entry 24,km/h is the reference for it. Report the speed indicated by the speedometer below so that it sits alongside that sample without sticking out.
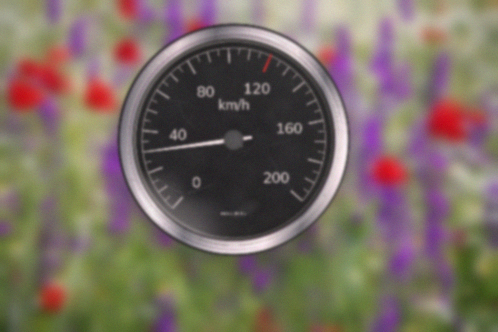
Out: 30,km/h
